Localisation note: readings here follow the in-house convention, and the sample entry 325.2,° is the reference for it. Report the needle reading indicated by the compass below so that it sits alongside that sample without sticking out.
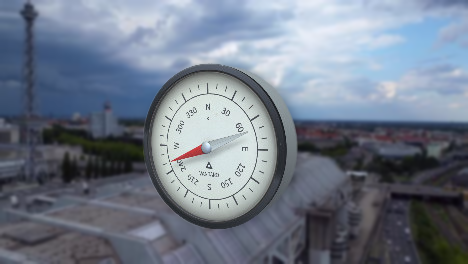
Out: 250,°
